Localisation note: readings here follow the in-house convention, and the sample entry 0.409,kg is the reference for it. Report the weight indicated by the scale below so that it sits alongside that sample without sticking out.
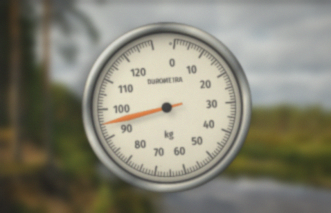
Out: 95,kg
